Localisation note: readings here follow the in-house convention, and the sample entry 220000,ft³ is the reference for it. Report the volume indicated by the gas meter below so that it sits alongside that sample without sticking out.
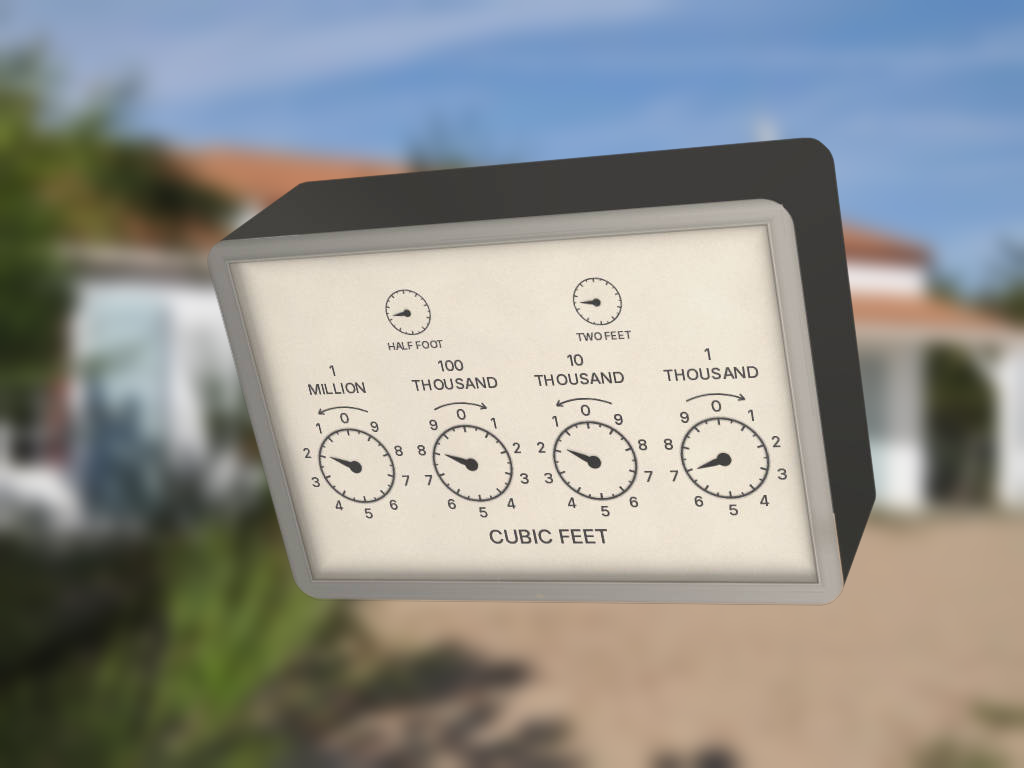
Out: 181700,ft³
